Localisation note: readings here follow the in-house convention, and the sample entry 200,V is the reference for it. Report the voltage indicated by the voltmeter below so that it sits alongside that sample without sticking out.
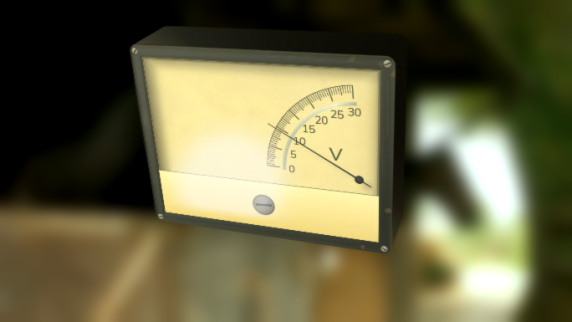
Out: 10,V
